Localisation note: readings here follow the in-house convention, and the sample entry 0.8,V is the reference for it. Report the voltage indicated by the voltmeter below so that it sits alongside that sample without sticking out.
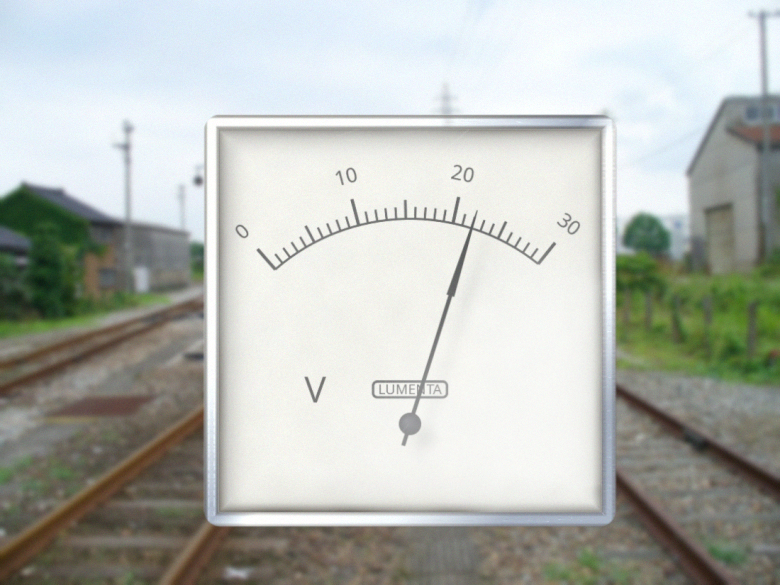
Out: 22,V
